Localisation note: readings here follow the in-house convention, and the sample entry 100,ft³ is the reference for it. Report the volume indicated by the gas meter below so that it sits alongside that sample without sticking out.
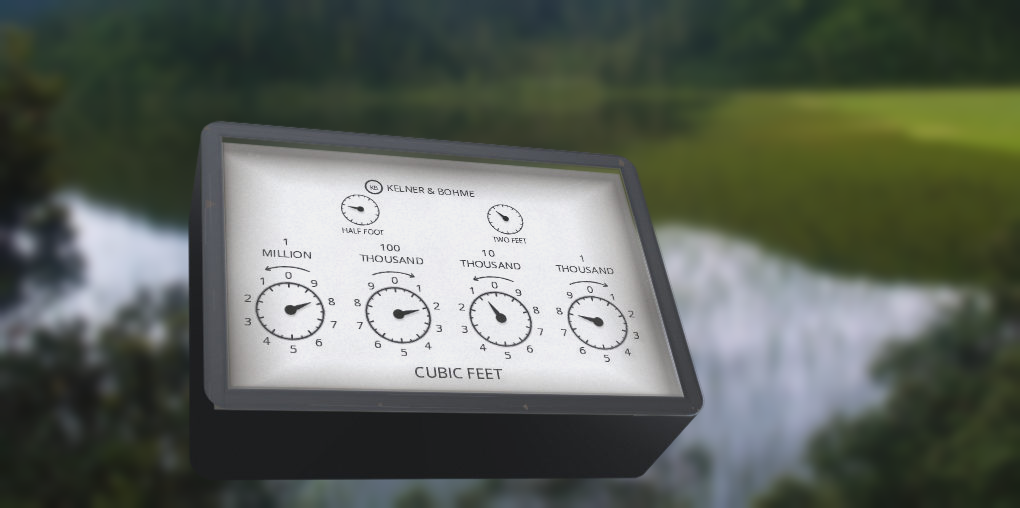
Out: 820800,ft³
